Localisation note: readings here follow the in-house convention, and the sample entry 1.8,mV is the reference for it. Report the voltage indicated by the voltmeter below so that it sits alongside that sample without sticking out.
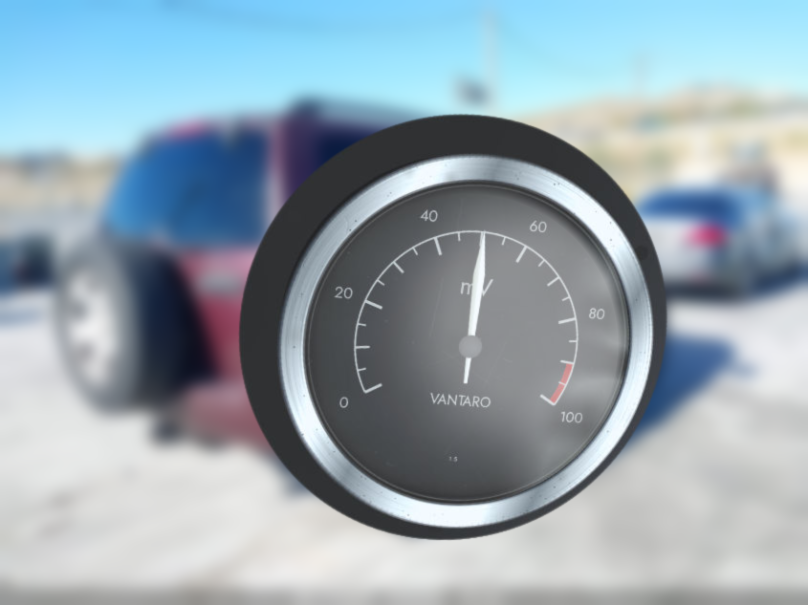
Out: 50,mV
